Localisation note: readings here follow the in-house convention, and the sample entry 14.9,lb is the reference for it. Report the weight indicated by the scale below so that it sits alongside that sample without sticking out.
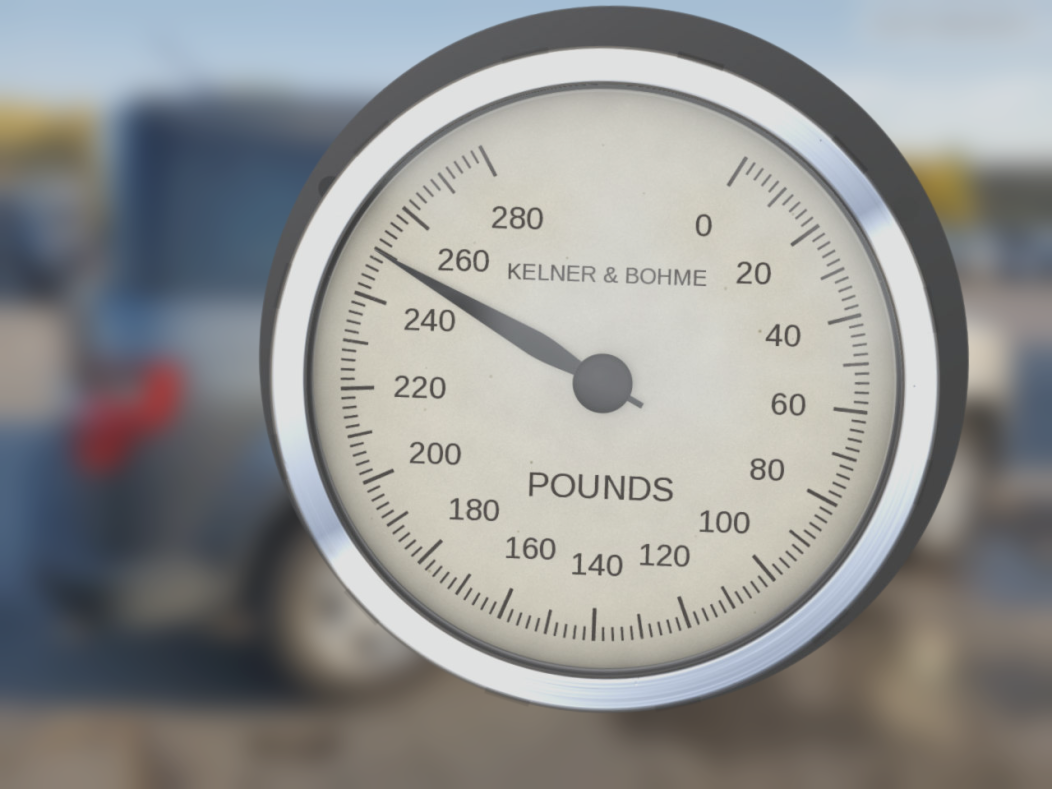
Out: 250,lb
